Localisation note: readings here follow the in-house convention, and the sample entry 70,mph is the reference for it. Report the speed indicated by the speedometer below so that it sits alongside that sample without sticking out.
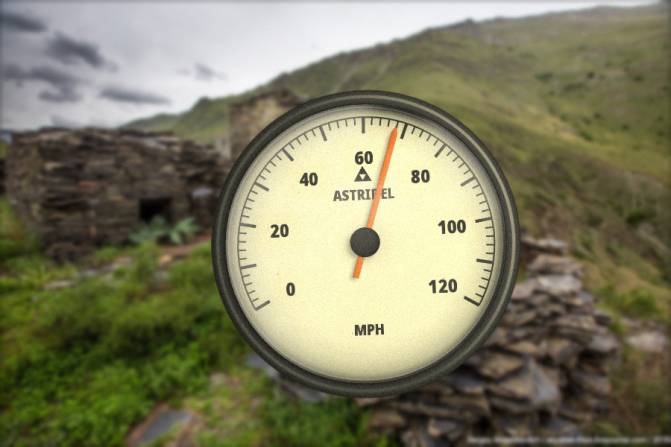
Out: 68,mph
